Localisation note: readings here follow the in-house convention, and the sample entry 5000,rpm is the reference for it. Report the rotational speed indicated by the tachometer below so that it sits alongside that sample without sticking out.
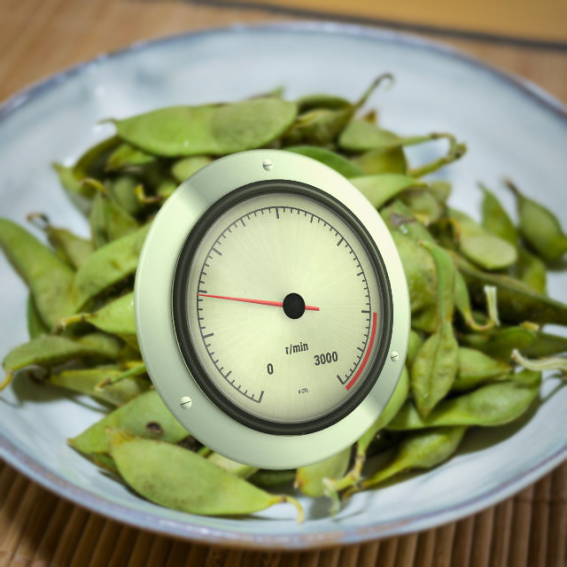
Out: 725,rpm
